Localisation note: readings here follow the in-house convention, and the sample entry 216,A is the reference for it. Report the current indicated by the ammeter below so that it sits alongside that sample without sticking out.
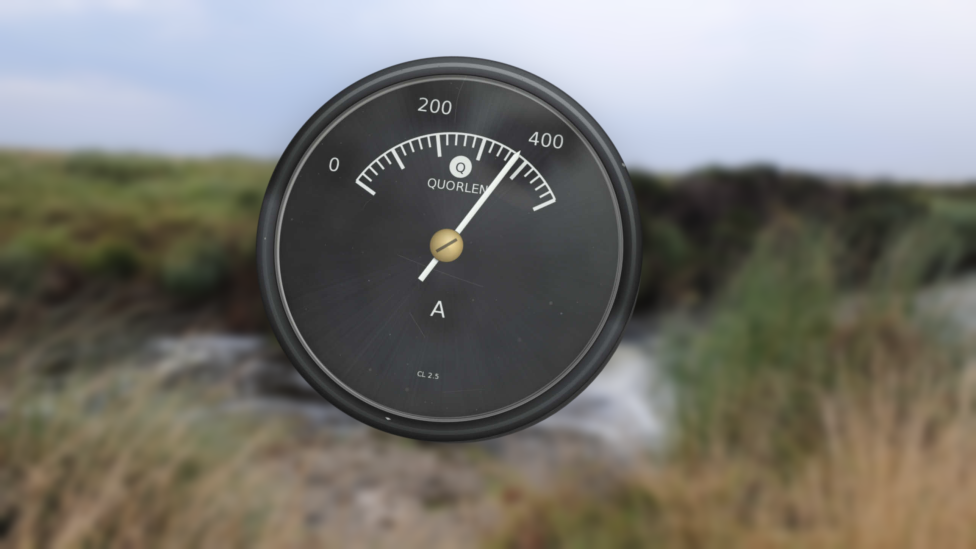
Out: 380,A
